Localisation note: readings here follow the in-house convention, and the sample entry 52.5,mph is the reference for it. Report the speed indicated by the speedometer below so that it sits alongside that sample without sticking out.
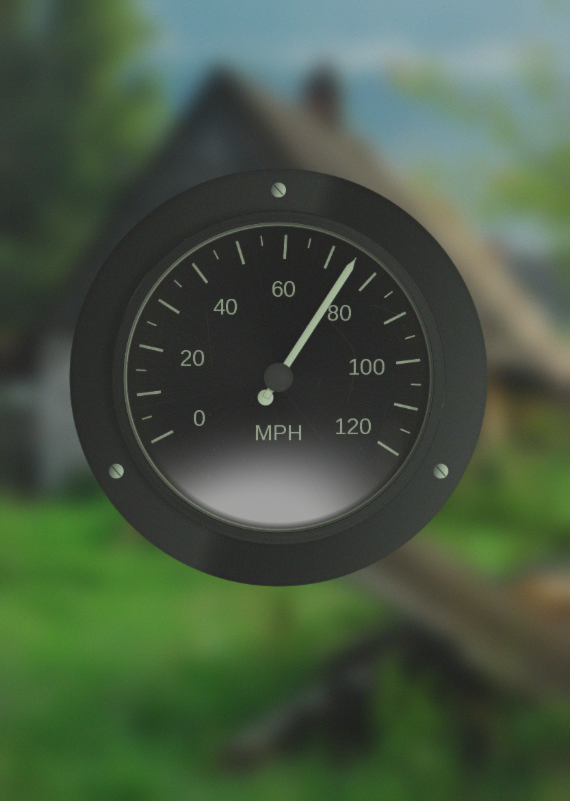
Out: 75,mph
